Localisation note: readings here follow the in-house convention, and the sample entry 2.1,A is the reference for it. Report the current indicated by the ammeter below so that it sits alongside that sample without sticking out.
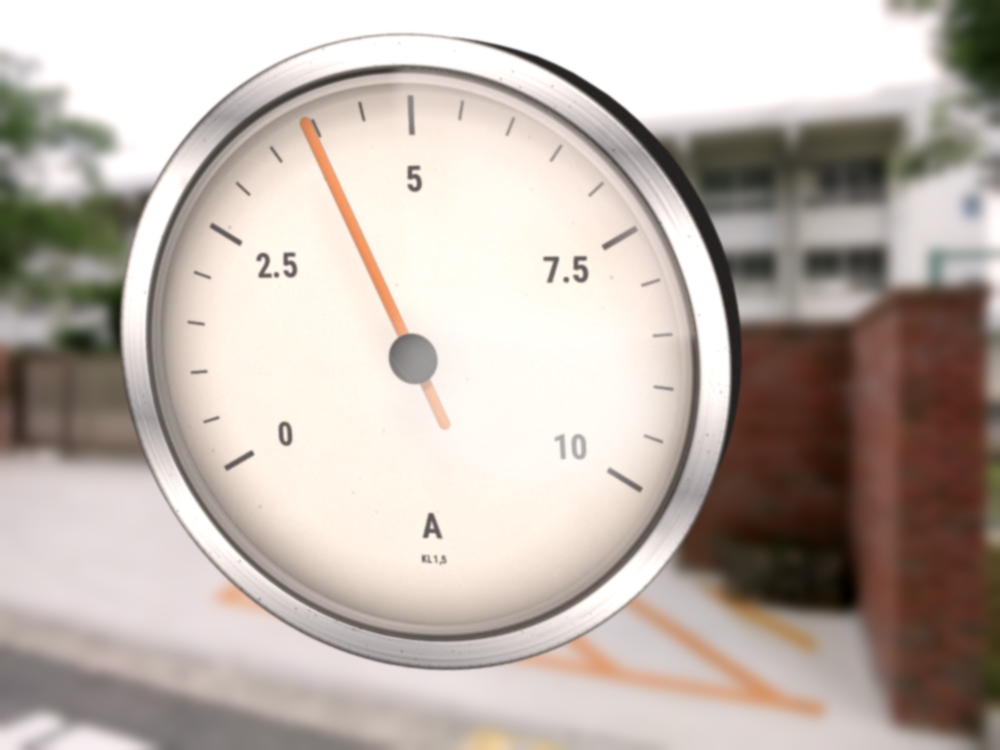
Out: 4,A
